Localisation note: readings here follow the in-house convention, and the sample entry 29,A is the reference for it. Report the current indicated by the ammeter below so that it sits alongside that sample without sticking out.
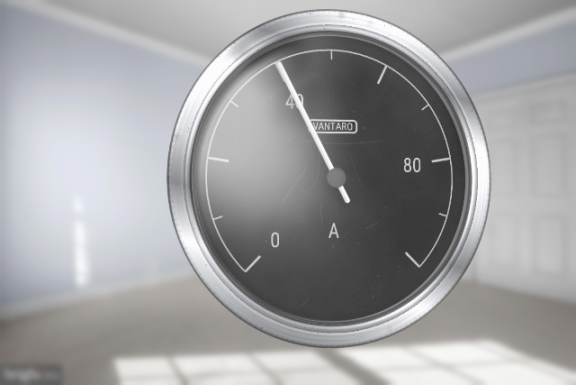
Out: 40,A
